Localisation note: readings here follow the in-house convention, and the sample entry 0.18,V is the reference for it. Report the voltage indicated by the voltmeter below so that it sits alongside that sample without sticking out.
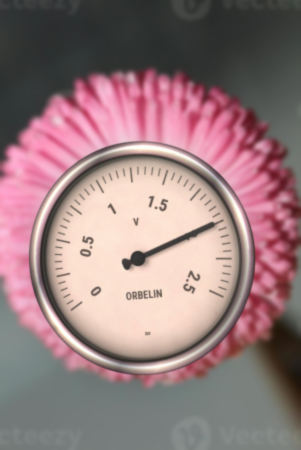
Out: 2,V
